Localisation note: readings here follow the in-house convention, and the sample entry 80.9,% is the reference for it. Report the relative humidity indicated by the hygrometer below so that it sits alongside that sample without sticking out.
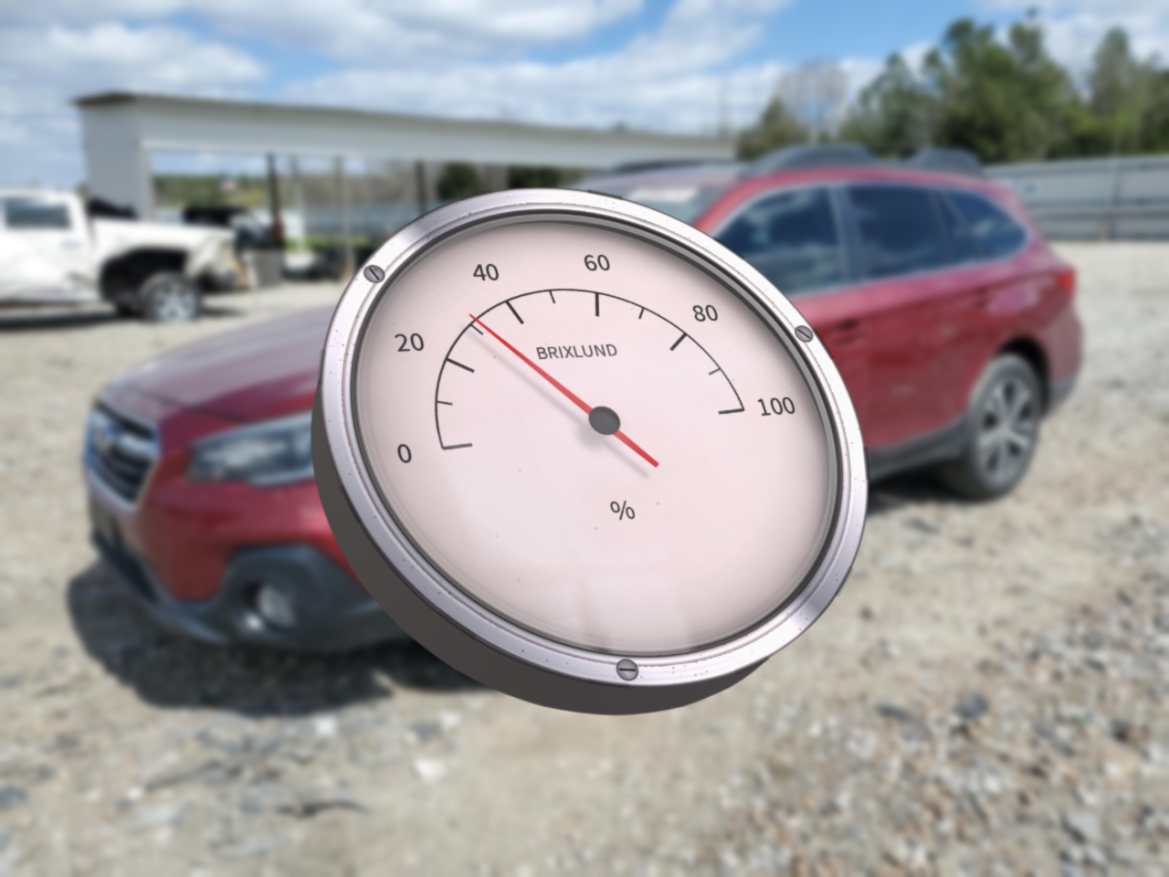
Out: 30,%
